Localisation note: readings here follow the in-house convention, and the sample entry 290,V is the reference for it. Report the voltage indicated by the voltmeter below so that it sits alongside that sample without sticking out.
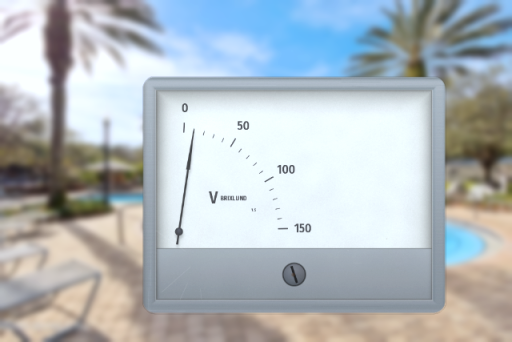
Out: 10,V
